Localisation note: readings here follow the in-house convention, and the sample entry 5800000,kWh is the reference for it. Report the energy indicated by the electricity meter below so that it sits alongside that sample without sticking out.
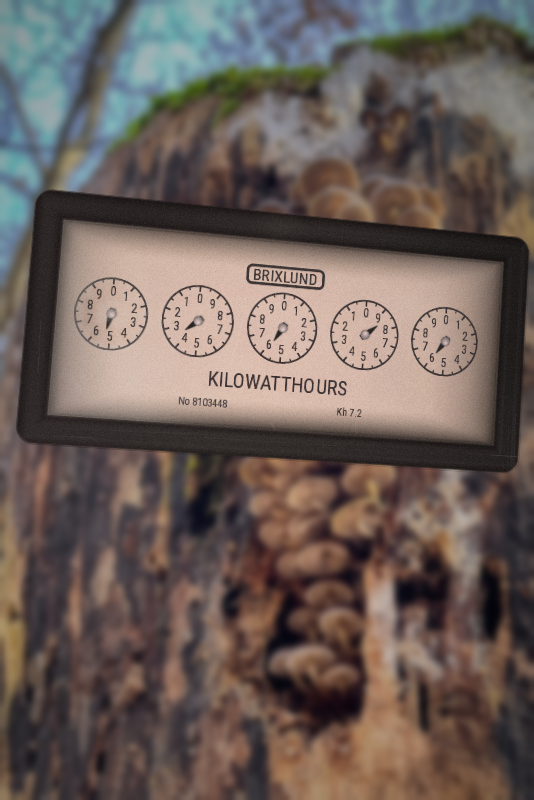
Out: 53586,kWh
